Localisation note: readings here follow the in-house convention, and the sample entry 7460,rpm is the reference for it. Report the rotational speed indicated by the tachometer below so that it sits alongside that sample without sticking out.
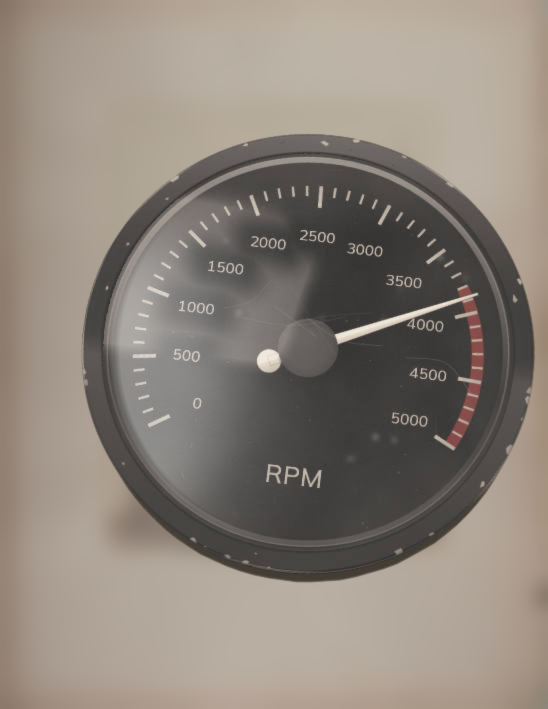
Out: 3900,rpm
